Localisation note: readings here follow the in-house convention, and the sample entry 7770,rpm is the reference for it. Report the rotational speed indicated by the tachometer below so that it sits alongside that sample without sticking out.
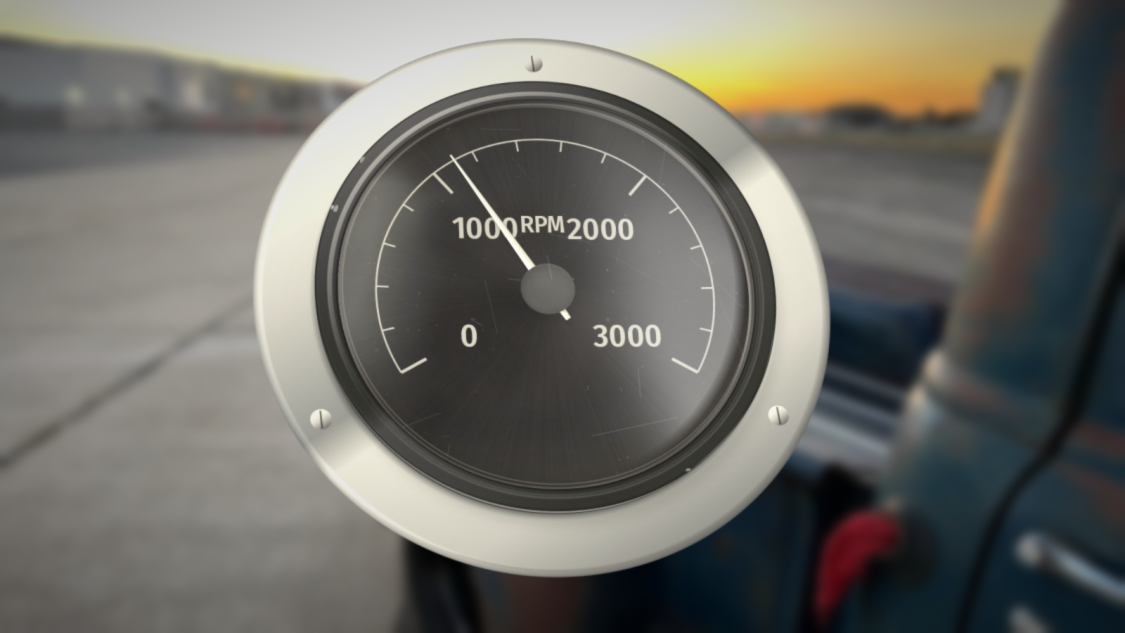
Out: 1100,rpm
